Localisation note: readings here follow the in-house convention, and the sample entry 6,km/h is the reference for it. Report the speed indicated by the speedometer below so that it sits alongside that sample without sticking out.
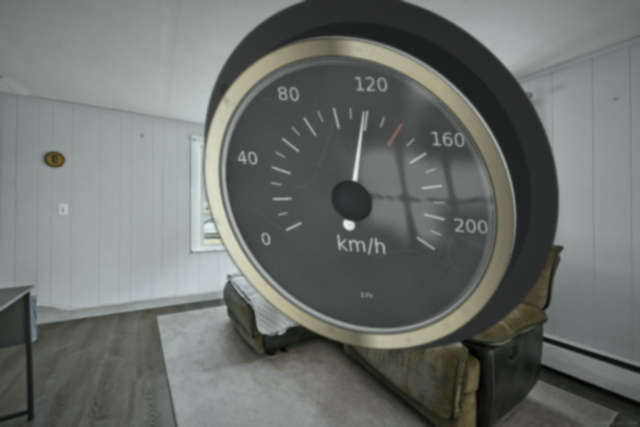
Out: 120,km/h
